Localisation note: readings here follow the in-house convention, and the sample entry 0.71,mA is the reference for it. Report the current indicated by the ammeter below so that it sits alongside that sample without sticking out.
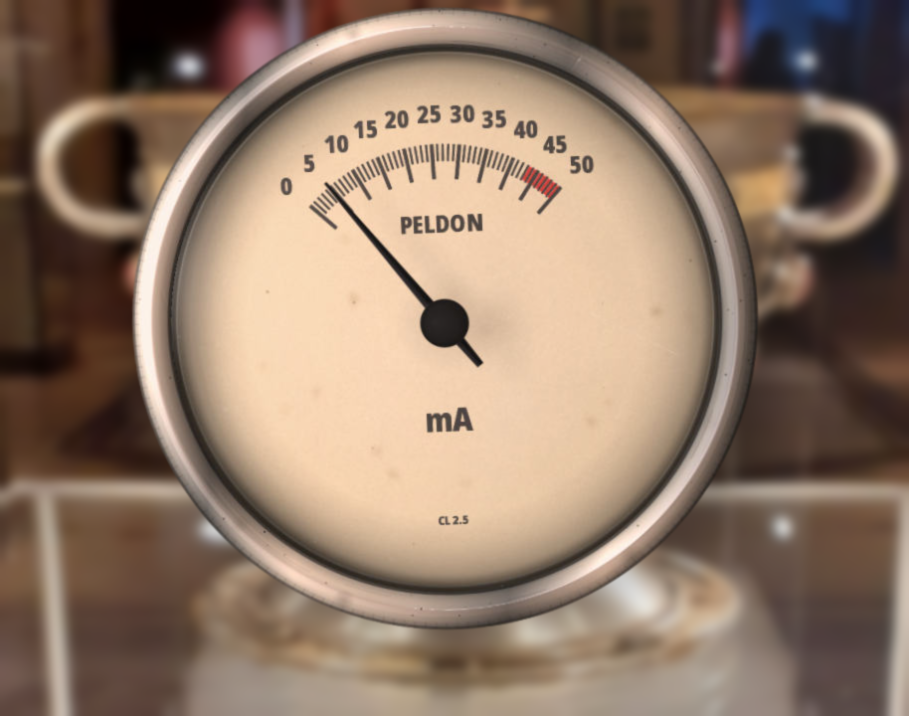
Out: 5,mA
